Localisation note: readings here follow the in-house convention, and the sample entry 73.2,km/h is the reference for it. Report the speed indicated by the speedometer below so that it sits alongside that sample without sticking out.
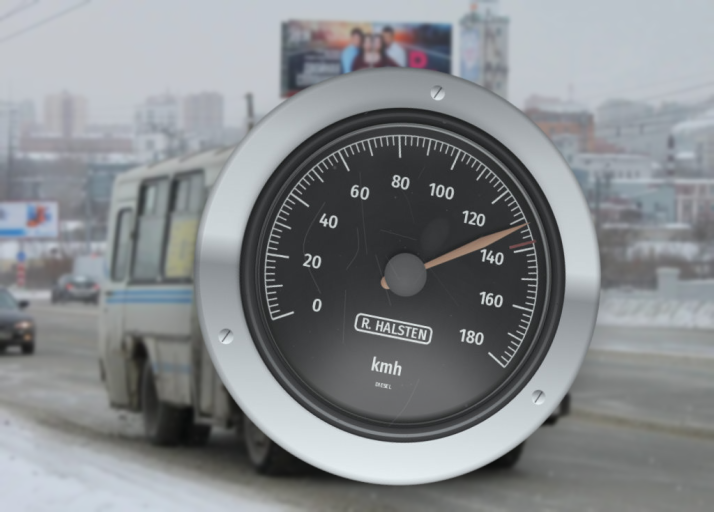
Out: 132,km/h
